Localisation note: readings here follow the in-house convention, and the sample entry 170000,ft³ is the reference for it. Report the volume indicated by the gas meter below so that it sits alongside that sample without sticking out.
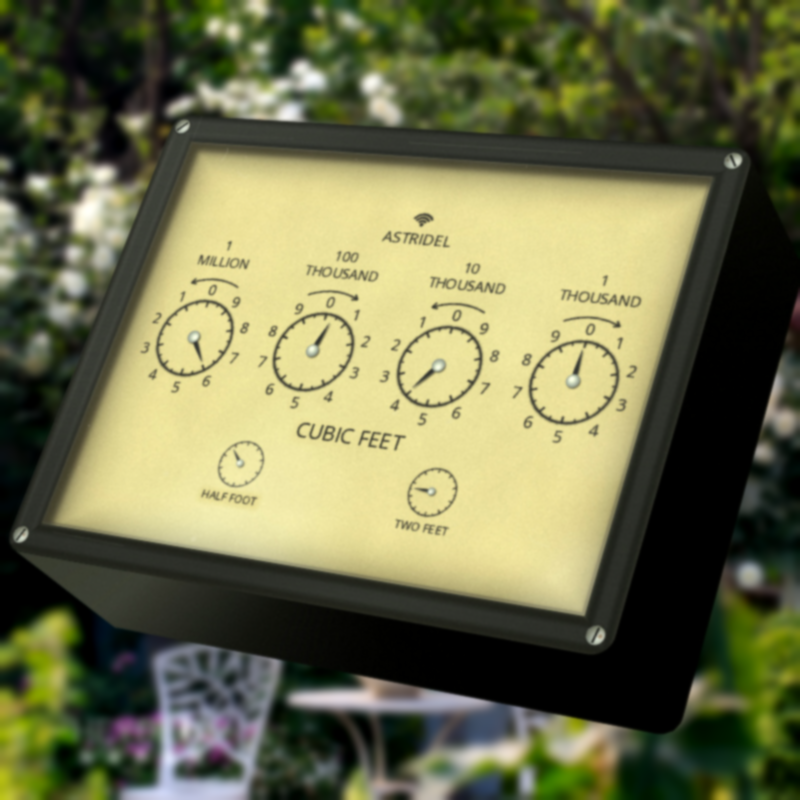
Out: 604000,ft³
